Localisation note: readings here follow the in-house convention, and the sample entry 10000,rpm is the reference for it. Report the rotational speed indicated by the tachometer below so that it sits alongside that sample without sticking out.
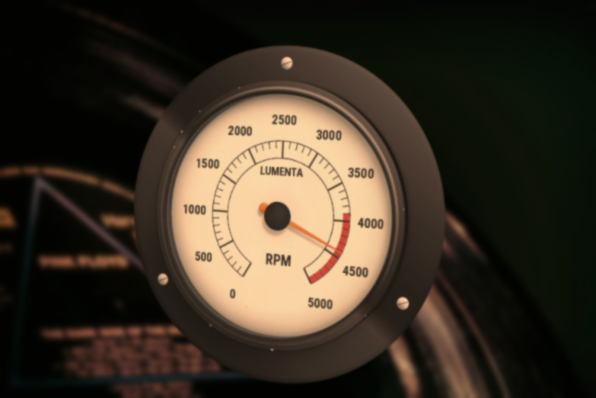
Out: 4400,rpm
